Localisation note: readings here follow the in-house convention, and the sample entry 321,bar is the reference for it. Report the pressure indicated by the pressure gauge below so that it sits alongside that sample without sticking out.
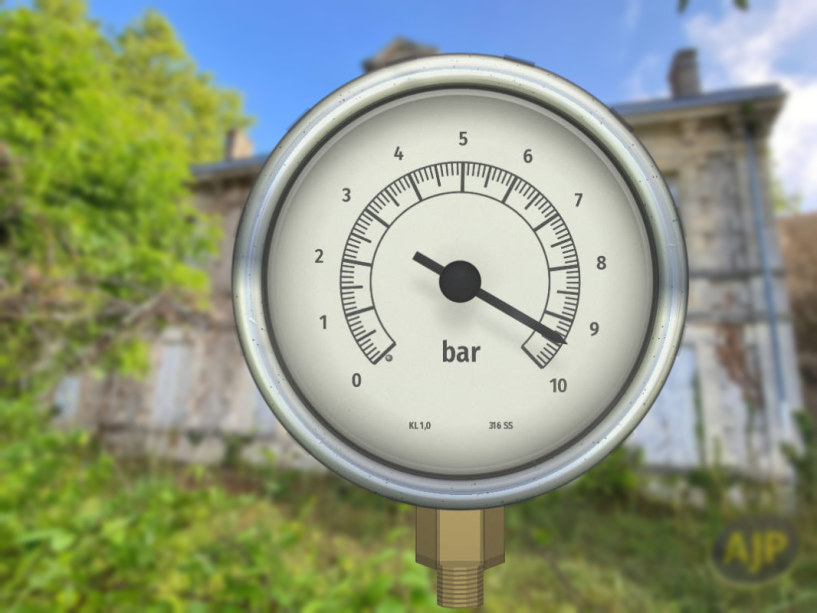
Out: 9.4,bar
